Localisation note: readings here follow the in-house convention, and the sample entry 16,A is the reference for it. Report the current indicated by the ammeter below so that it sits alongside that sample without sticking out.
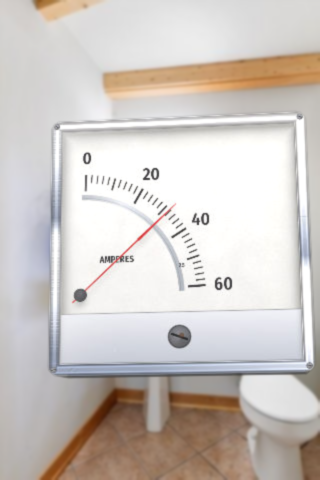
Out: 32,A
